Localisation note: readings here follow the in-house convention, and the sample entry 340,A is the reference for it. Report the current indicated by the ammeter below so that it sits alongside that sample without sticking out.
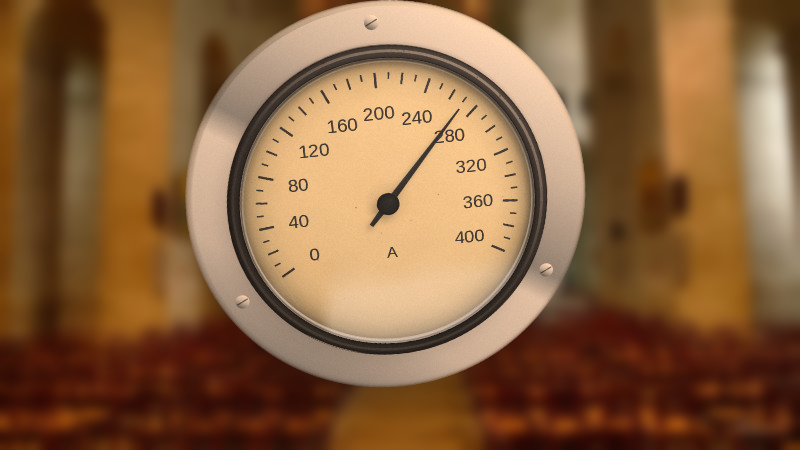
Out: 270,A
